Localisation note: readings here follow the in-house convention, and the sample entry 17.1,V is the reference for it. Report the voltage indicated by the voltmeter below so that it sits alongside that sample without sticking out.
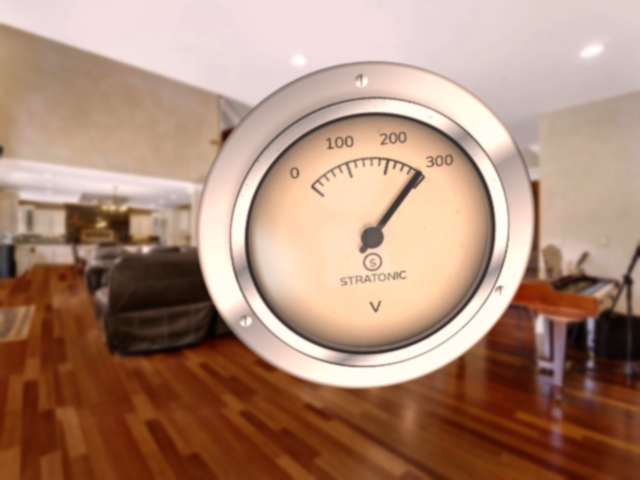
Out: 280,V
